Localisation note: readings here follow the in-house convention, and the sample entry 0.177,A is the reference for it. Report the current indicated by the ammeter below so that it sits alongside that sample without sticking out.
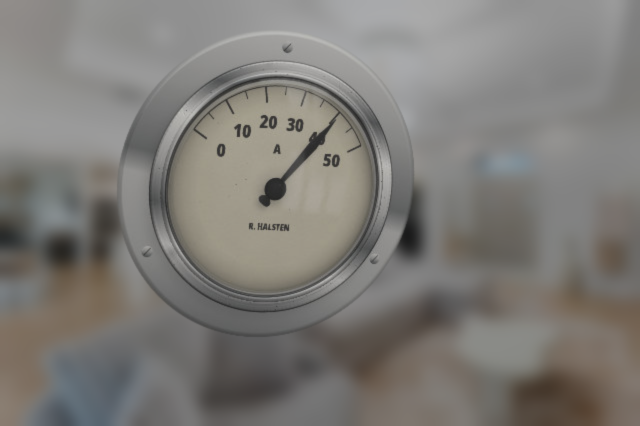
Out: 40,A
